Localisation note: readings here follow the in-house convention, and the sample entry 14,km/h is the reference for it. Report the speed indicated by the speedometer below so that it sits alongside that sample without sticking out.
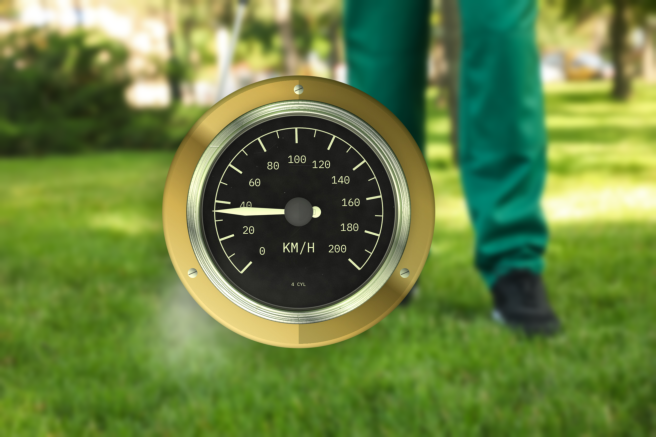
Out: 35,km/h
